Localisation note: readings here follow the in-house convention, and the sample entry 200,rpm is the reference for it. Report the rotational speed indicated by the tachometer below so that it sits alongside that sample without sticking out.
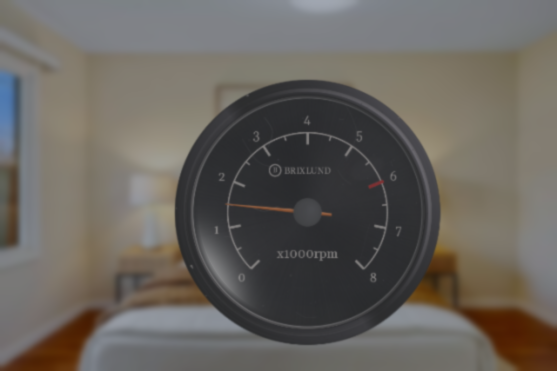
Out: 1500,rpm
